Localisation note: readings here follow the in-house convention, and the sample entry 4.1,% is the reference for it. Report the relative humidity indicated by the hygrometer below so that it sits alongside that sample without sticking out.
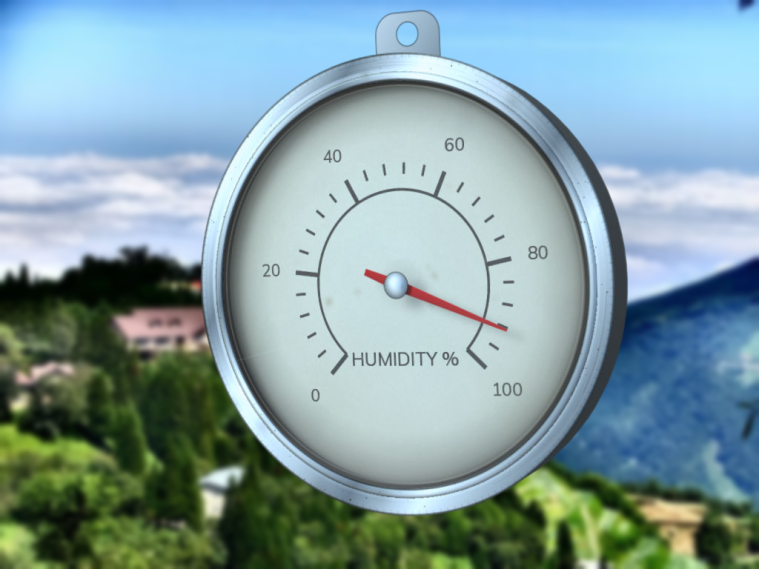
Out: 92,%
